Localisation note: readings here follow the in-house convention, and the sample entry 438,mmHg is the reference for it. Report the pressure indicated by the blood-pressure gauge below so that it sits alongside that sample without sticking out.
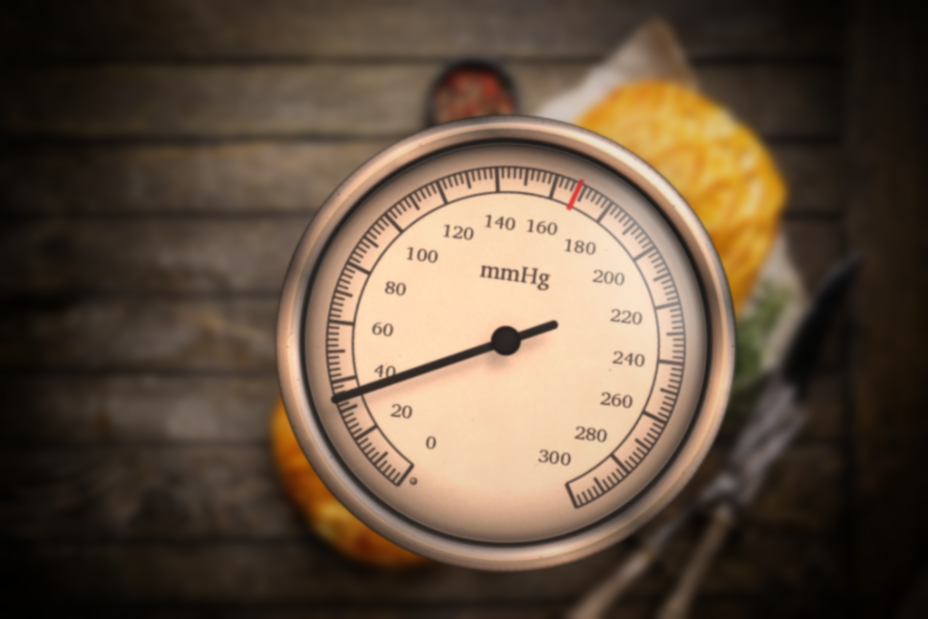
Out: 34,mmHg
